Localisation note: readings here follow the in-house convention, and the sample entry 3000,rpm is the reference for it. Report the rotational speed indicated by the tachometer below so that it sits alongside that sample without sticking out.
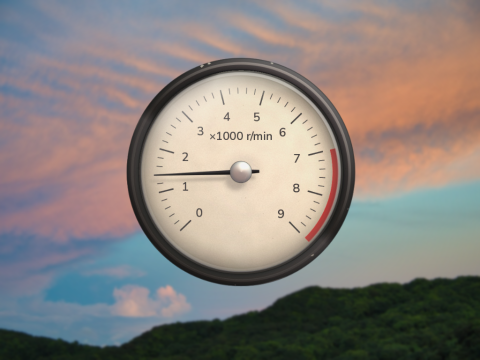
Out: 1400,rpm
